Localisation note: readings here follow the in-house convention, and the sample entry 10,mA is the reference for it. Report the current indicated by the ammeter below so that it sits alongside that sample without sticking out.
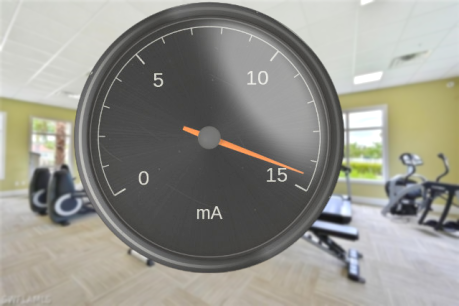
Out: 14.5,mA
